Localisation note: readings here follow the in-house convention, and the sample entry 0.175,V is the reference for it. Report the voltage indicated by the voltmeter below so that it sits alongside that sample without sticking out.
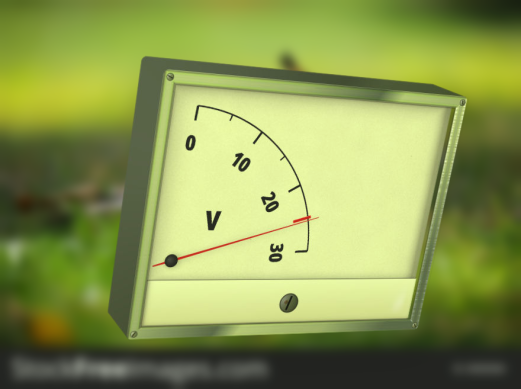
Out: 25,V
